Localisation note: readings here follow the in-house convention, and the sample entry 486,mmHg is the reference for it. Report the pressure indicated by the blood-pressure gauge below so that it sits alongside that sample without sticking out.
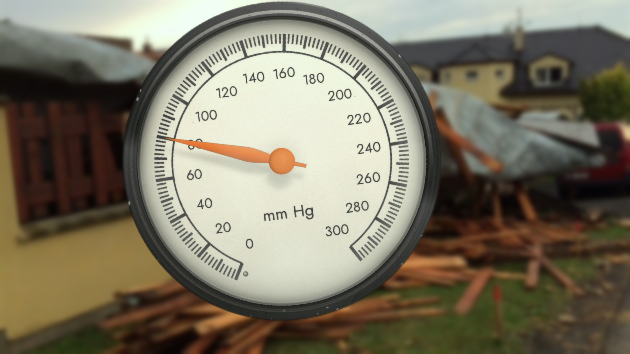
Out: 80,mmHg
